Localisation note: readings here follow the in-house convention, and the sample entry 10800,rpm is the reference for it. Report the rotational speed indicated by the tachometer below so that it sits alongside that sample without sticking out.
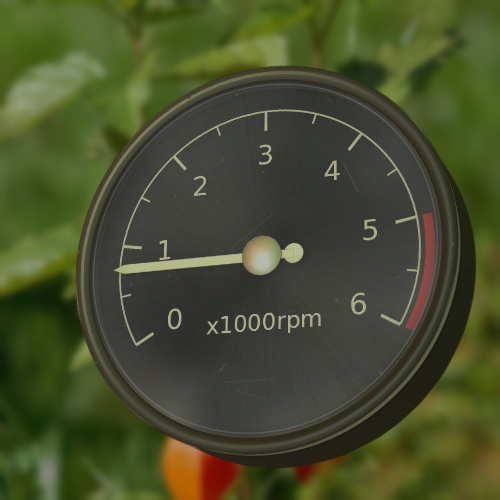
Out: 750,rpm
